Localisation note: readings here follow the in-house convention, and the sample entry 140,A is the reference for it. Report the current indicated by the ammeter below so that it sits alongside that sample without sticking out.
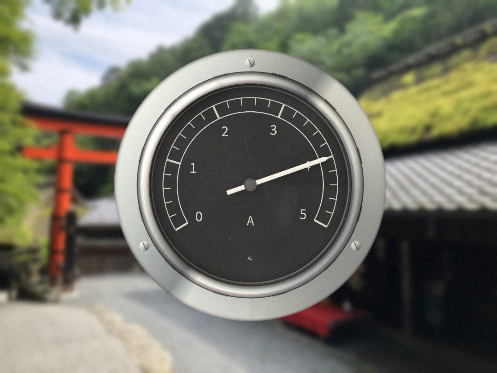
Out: 4,A
